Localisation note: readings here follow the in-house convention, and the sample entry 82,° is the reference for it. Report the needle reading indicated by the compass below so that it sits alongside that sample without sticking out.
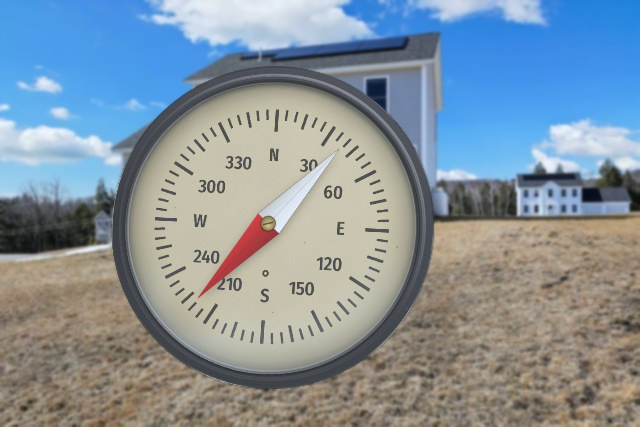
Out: 220,°
